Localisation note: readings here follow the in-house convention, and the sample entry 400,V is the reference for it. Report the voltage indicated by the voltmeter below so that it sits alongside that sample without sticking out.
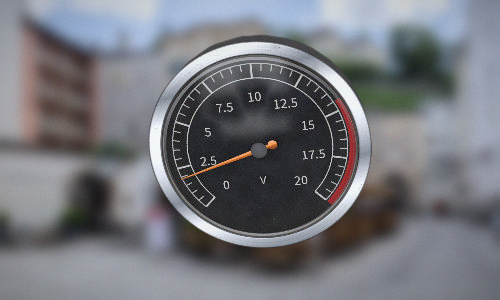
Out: 2,V
